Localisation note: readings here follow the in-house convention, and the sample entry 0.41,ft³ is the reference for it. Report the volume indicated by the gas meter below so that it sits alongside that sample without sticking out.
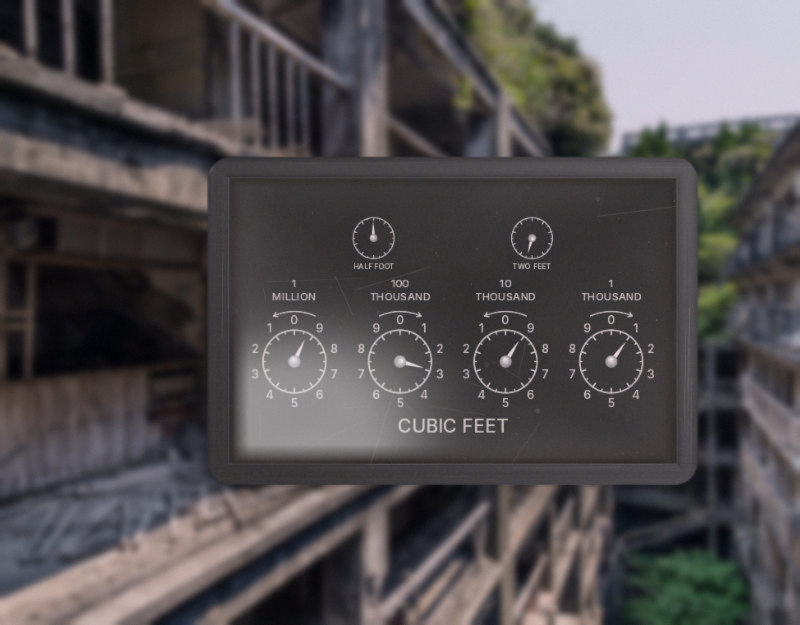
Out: 929100,ft³
